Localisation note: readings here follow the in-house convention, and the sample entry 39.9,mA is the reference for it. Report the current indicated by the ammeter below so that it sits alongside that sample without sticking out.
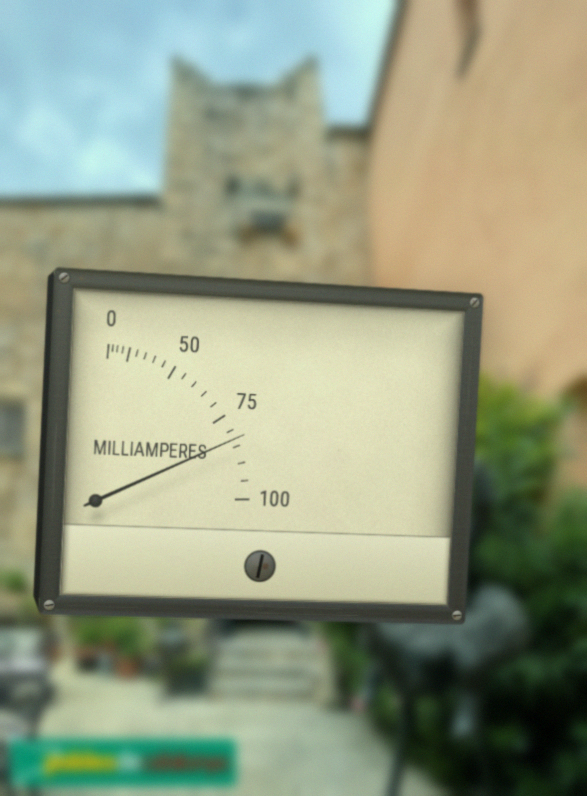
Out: 82.5,mA
